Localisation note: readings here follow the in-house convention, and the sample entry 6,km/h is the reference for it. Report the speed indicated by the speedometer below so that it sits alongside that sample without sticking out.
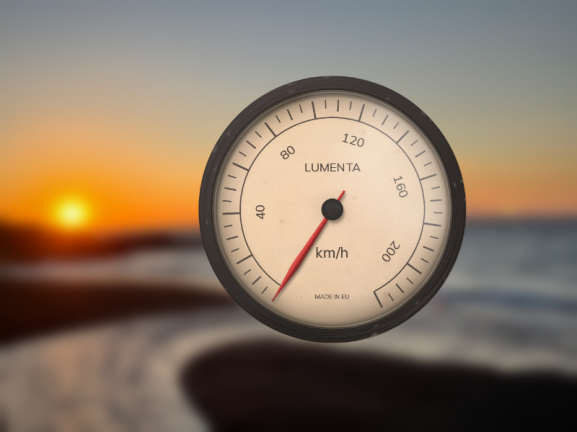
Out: 0,km/h
